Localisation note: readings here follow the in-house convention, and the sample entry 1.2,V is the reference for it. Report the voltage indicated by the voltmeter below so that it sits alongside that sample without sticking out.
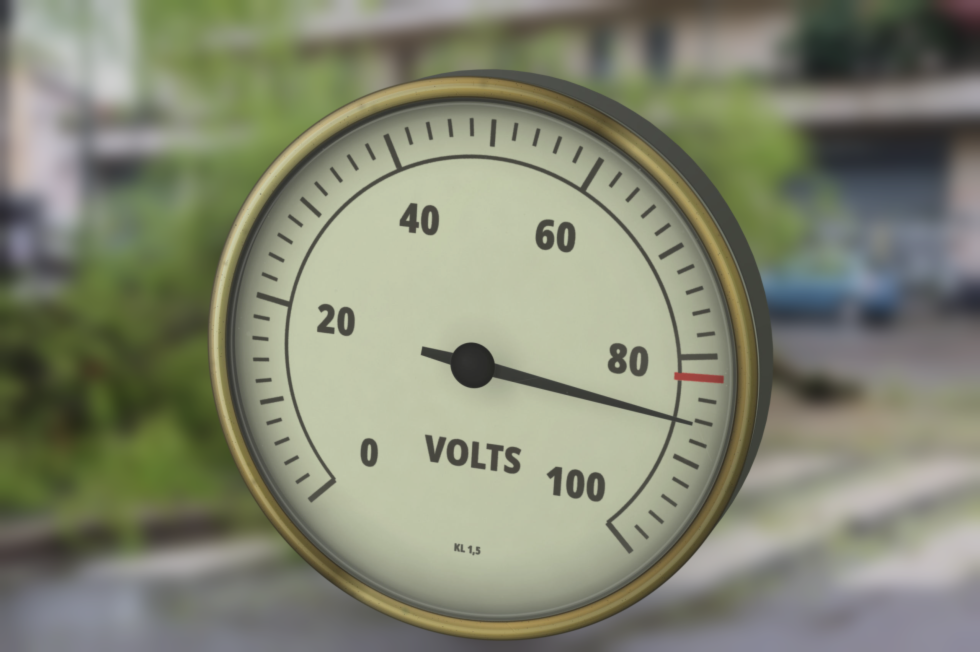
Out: 86,V
